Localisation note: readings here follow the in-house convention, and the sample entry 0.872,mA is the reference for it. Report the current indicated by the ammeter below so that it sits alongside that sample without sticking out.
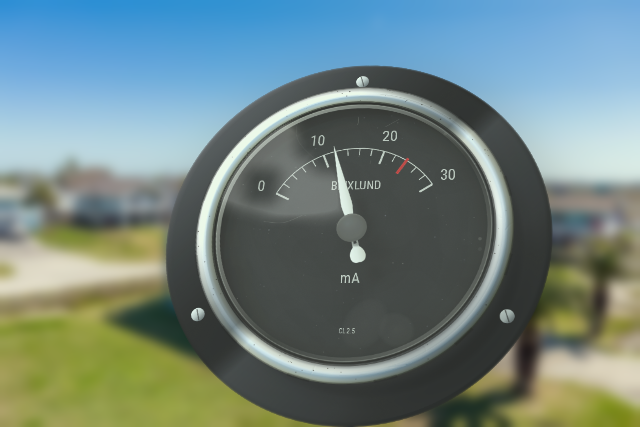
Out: 12,mA
